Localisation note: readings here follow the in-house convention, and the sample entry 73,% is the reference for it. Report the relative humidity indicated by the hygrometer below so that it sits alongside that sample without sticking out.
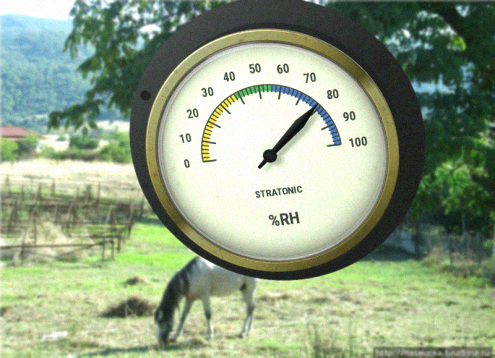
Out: 78,%
